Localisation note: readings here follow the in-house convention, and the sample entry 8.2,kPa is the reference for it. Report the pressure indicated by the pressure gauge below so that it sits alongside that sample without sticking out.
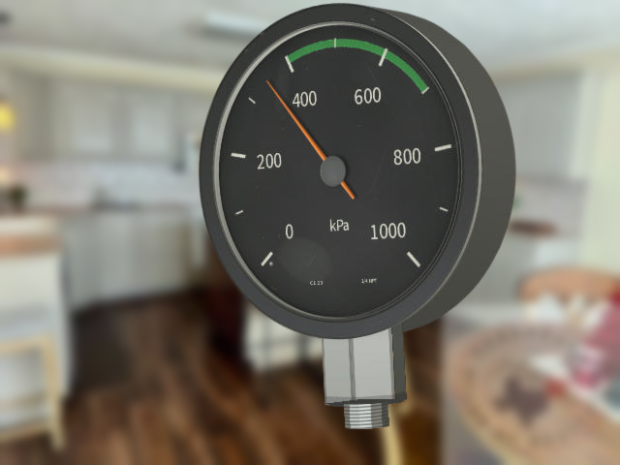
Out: 350,kPa
